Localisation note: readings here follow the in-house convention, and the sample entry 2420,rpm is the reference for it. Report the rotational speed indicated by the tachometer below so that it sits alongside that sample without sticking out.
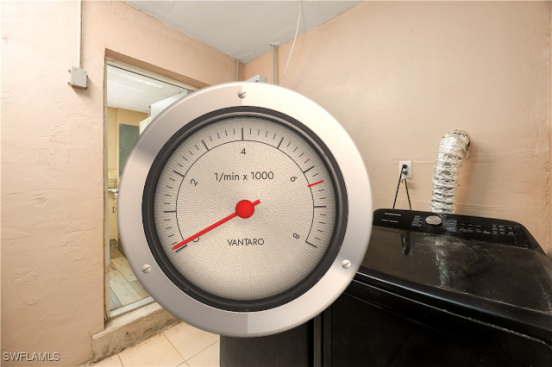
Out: 100,rpm
